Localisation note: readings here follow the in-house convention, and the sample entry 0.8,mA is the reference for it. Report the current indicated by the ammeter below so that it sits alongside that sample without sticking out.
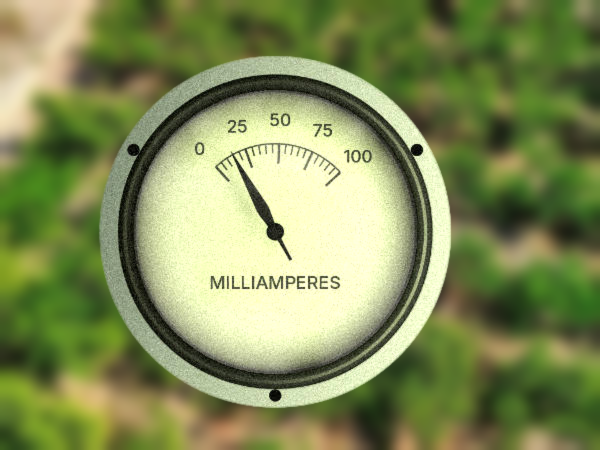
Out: 15,mA
